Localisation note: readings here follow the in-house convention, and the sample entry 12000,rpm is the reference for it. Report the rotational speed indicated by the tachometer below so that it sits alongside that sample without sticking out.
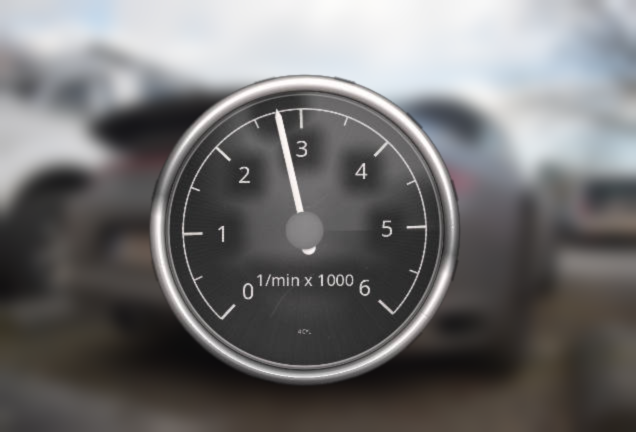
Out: 2750,rpm
